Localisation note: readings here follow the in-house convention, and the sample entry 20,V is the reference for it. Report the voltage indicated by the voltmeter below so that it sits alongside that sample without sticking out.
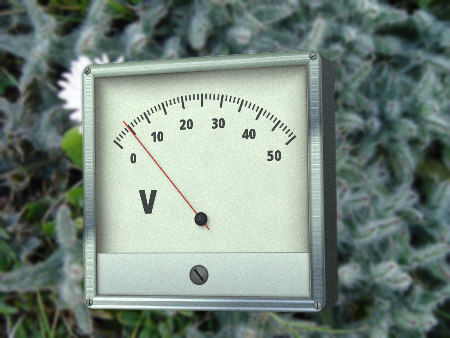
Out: 5,V
